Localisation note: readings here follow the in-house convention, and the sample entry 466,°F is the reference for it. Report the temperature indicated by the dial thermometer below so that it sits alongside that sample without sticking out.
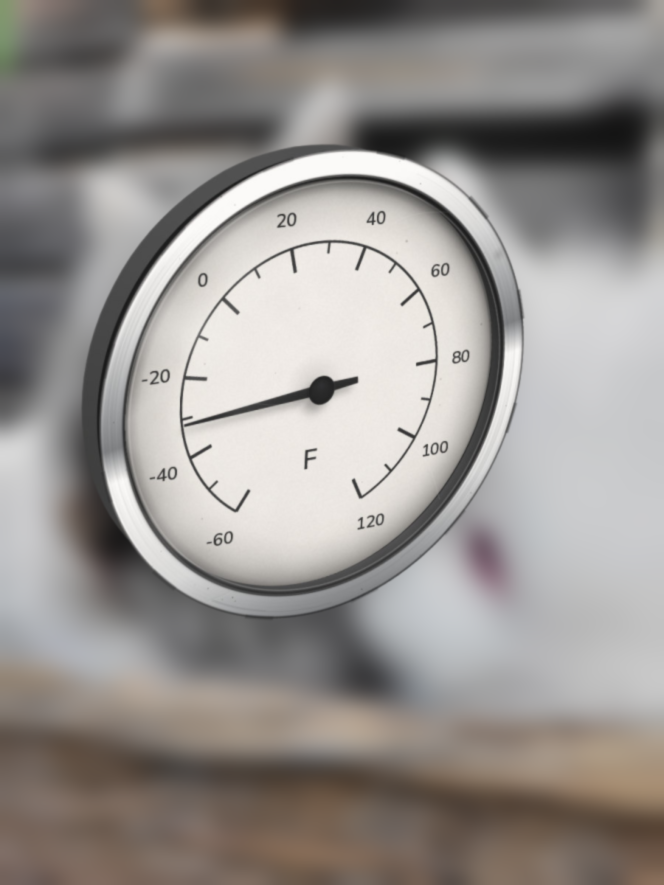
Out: -30,°F
